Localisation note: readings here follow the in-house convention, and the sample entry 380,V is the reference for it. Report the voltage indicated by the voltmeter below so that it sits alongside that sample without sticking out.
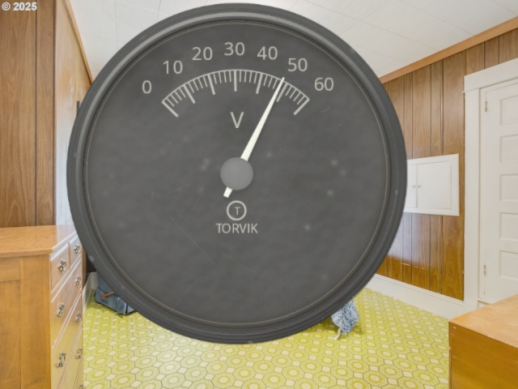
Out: 48,V
